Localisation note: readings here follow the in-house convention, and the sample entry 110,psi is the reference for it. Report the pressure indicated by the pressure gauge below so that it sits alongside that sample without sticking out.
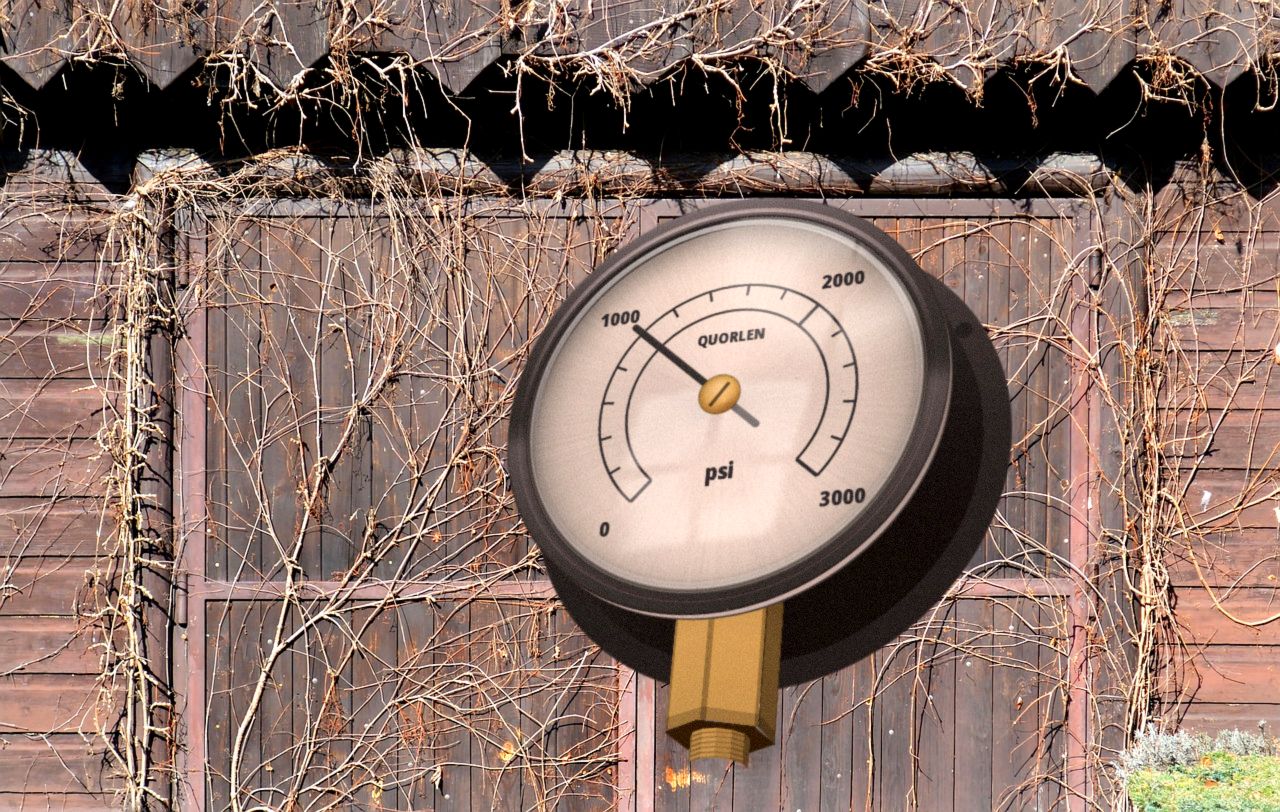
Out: 1000,psi
